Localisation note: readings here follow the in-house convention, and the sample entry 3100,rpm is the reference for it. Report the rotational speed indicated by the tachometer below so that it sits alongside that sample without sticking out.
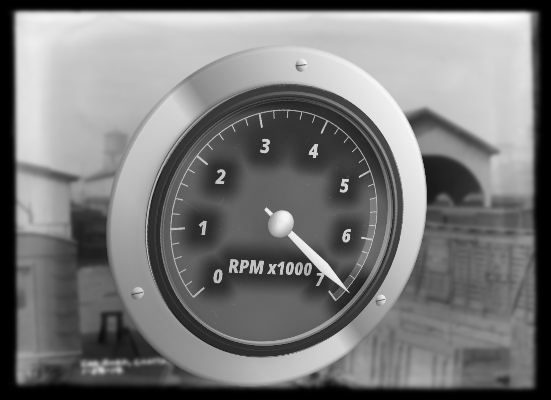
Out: 6800,rpm
